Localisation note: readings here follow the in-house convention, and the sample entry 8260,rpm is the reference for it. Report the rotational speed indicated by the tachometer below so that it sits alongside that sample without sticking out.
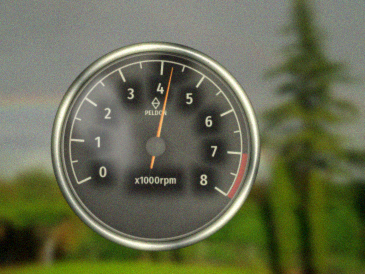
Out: 4250,rpm
